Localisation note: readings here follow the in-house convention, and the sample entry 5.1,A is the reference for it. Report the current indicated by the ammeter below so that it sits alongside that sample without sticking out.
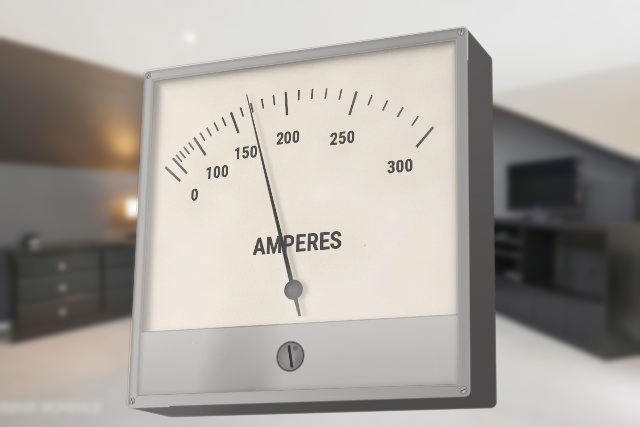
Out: 170,A
